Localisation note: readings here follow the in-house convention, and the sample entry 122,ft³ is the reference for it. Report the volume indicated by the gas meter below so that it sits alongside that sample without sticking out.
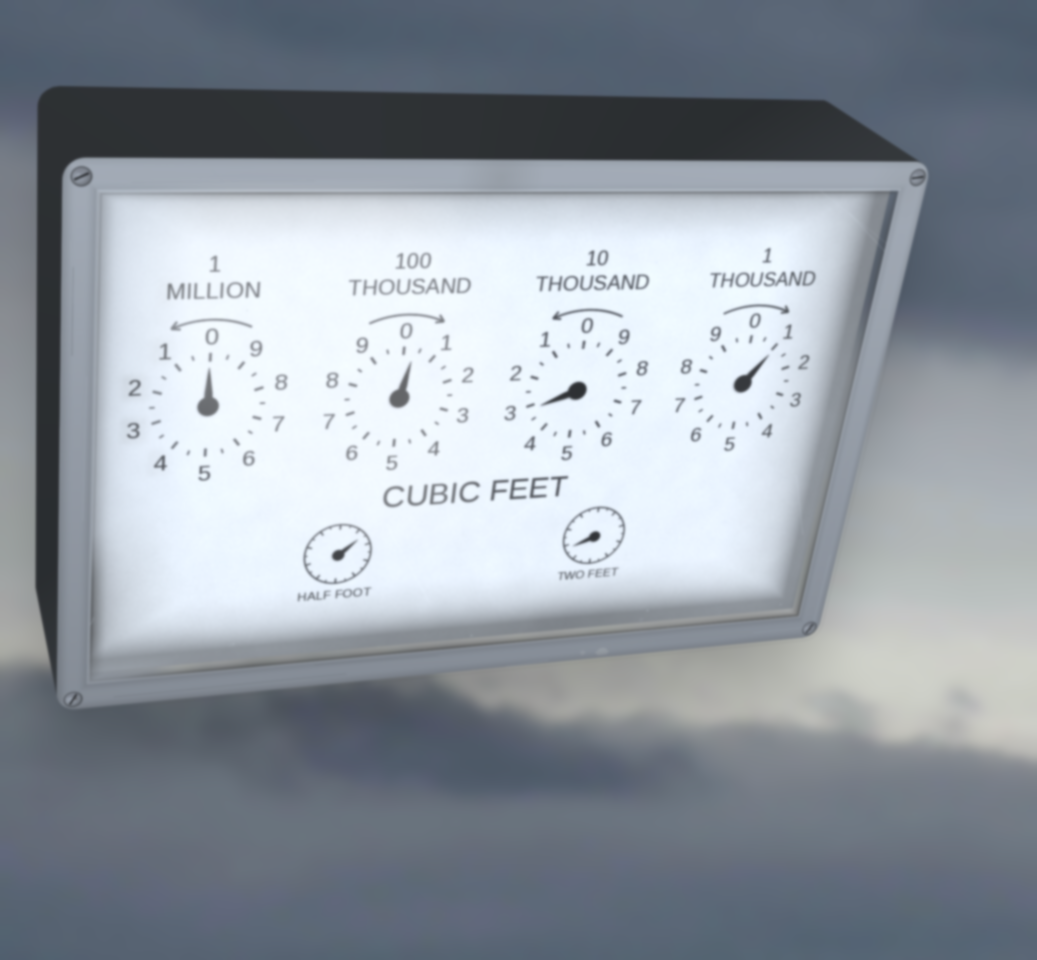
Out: 3100,ft³
